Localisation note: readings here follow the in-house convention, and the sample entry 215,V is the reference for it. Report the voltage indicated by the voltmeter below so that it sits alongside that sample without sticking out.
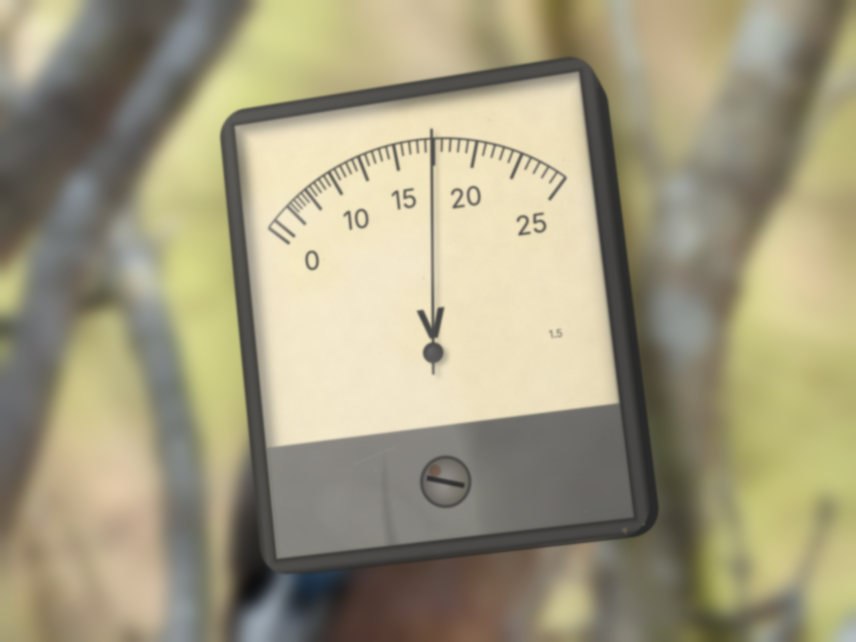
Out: 17.5,V
